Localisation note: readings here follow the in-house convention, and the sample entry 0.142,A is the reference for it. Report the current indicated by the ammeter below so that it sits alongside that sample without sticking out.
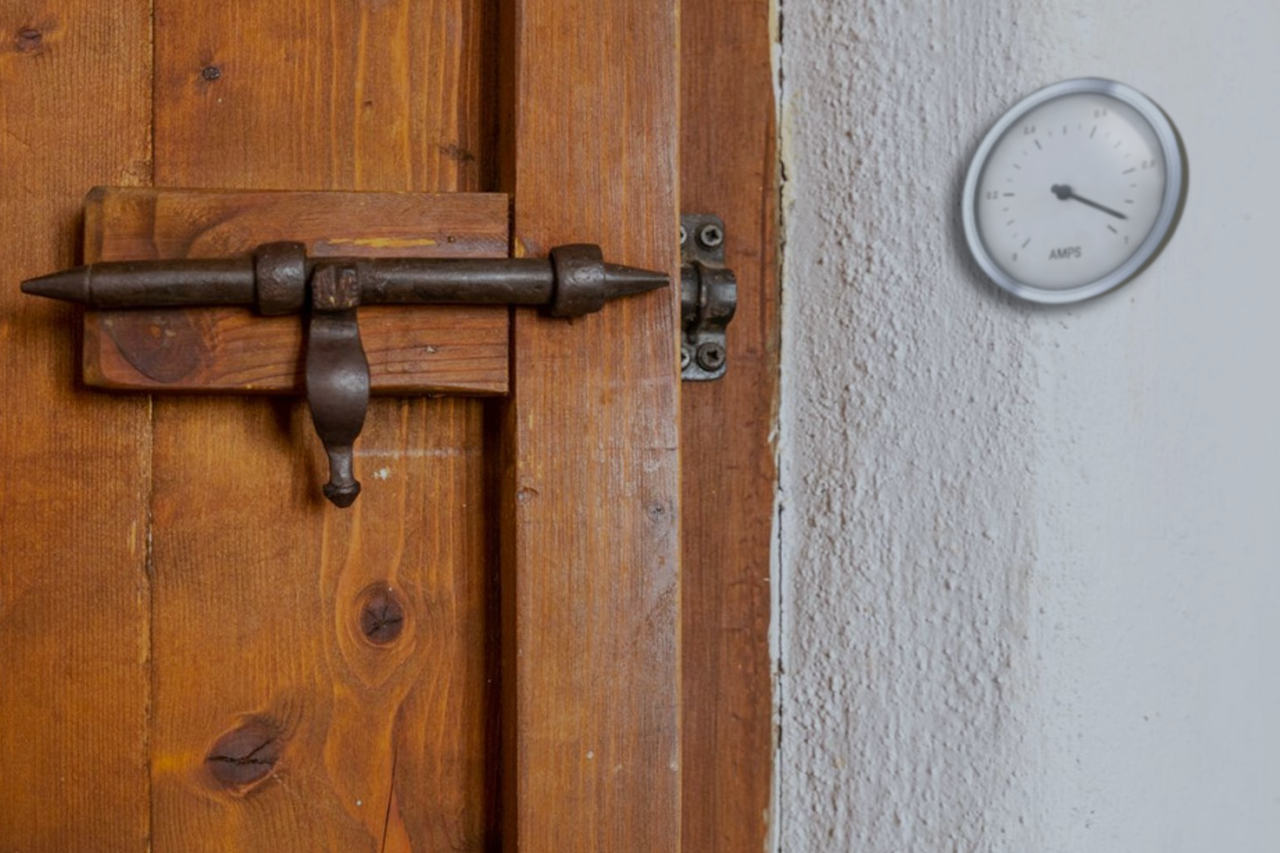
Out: 0.95,A
